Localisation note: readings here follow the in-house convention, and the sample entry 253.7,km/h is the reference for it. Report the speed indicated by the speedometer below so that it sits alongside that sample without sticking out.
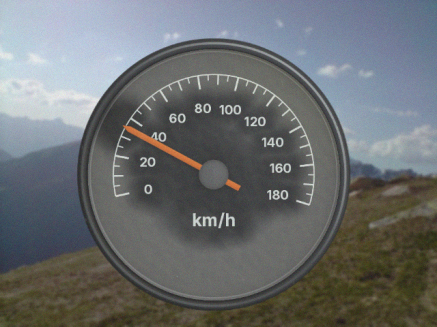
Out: 35,km/h
